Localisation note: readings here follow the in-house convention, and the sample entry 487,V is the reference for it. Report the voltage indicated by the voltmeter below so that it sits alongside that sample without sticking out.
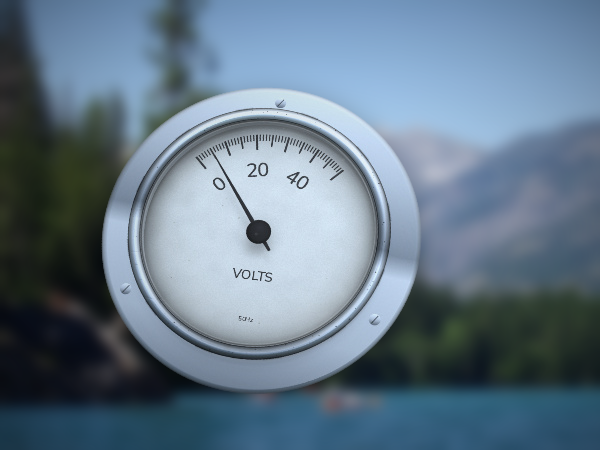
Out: 5,V
